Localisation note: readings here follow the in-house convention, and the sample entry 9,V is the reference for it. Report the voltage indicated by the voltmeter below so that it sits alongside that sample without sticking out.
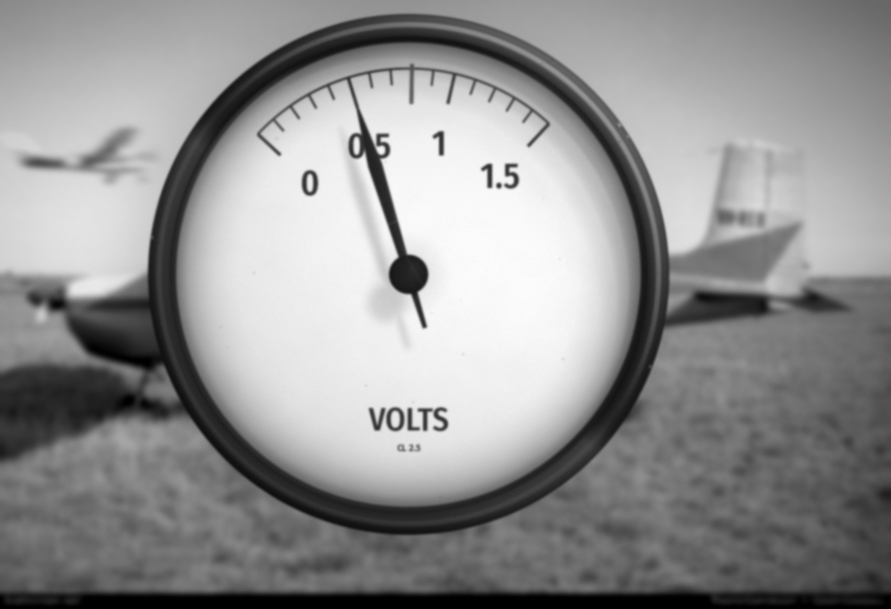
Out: 0.5,V
